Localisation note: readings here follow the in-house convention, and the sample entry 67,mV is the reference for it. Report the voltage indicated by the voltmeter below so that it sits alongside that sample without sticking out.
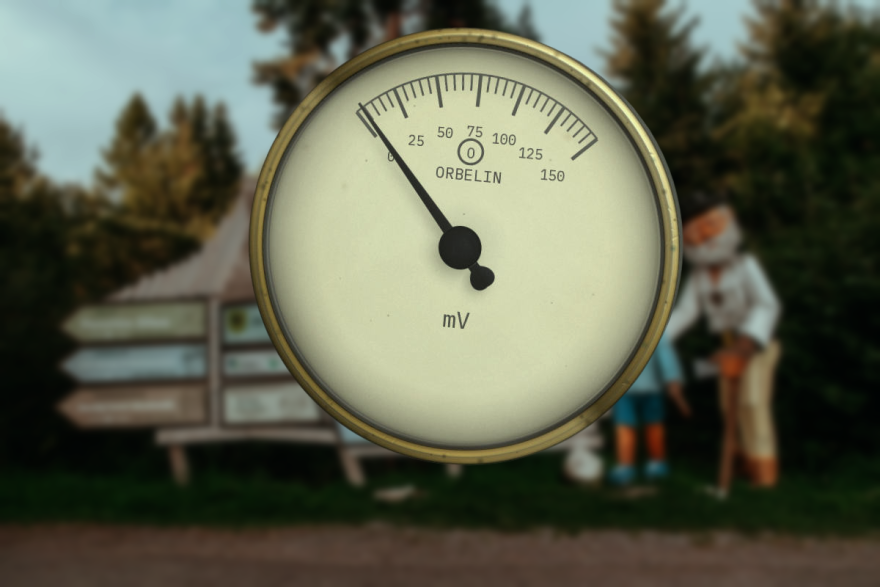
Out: 5,mV
